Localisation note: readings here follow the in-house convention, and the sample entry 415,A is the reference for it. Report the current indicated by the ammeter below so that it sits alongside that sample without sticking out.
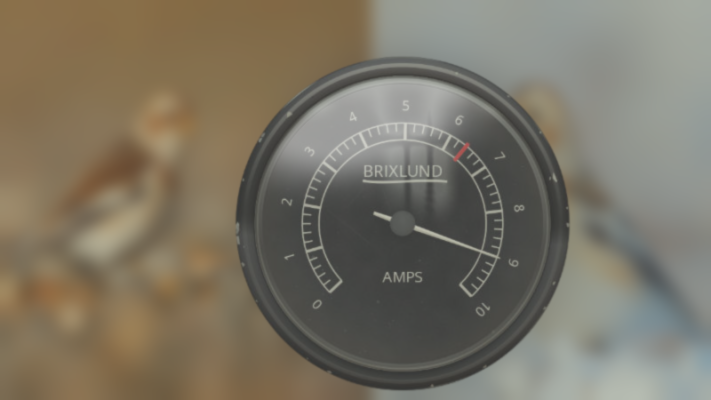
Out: 9,A
